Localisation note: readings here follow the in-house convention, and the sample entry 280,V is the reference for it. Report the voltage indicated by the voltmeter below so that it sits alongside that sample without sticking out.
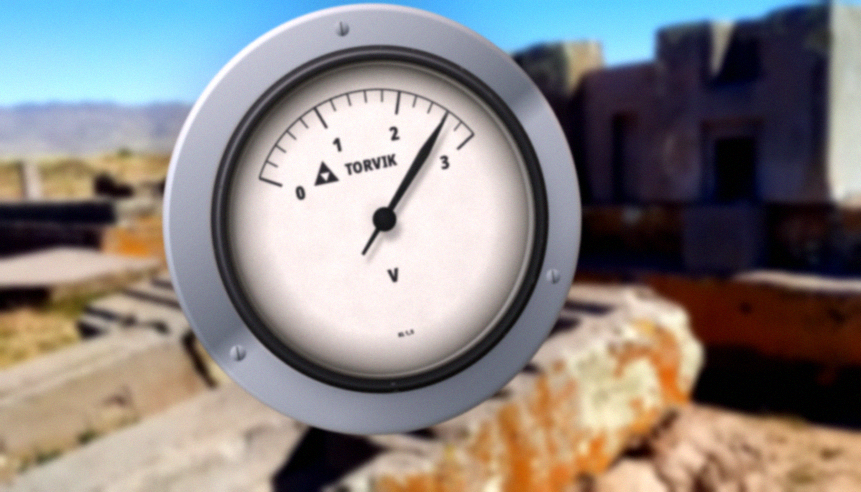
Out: 2.6,V
